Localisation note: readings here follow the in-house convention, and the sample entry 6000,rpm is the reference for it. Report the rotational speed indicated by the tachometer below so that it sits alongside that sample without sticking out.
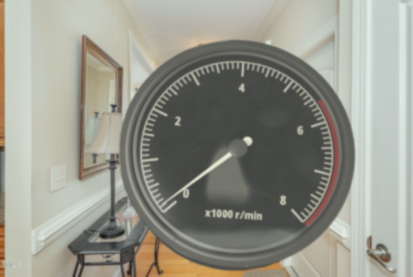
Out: 100,rpm
